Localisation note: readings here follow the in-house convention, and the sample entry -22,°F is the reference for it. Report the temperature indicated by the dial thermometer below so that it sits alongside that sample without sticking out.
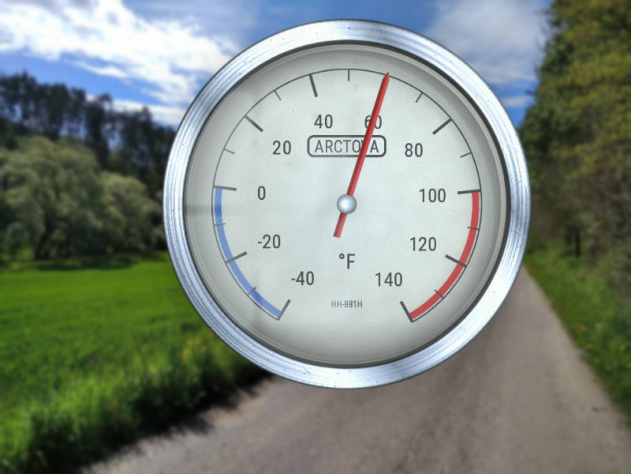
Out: 60,°F
